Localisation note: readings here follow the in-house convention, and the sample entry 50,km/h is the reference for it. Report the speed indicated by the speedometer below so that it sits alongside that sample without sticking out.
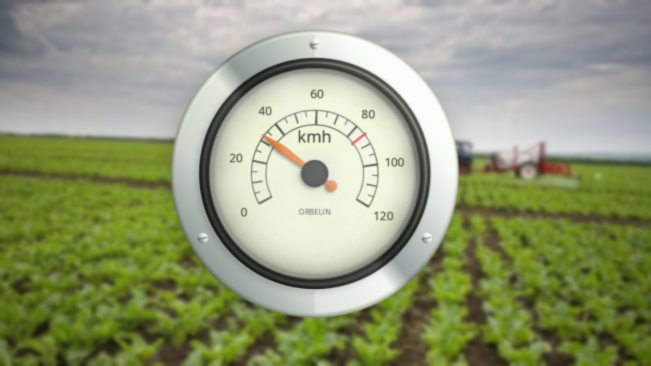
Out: 32.5,km/h
